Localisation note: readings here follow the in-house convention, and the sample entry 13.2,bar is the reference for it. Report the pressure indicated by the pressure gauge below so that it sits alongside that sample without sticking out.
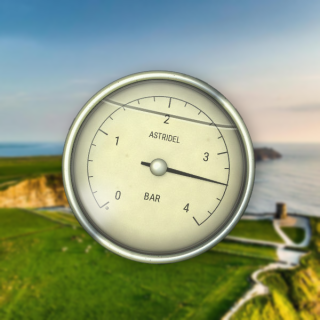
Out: 3.4,bar
